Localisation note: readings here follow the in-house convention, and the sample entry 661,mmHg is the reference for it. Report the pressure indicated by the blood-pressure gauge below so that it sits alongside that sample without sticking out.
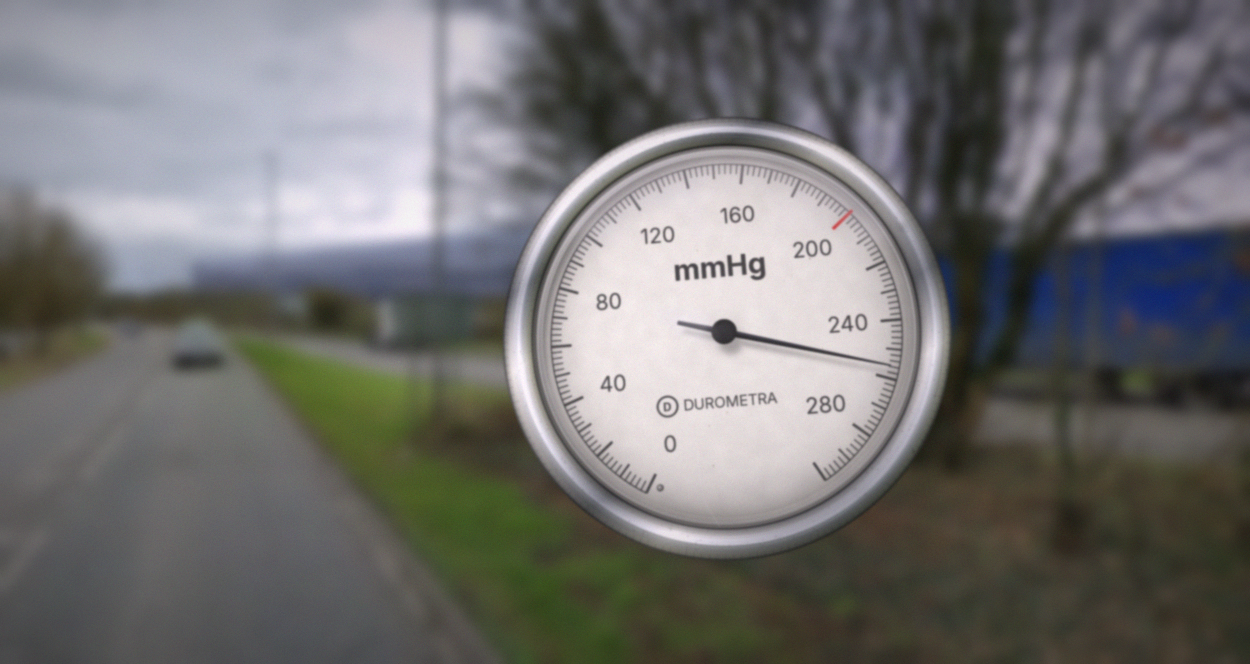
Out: 256,mmHg
